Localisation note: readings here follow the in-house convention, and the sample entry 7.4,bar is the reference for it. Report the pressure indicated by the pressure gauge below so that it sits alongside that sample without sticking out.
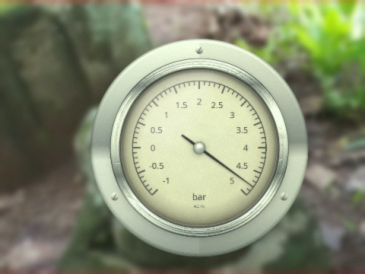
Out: 4.8,bar
